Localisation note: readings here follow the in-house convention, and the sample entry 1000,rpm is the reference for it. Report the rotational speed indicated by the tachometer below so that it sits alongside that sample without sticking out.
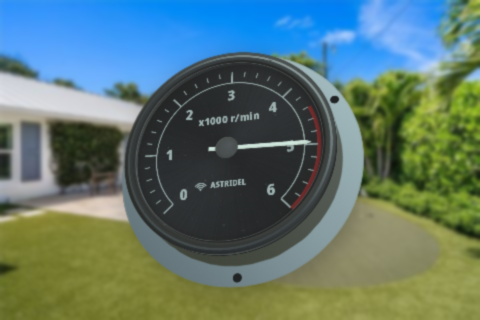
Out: 5000,rpm
